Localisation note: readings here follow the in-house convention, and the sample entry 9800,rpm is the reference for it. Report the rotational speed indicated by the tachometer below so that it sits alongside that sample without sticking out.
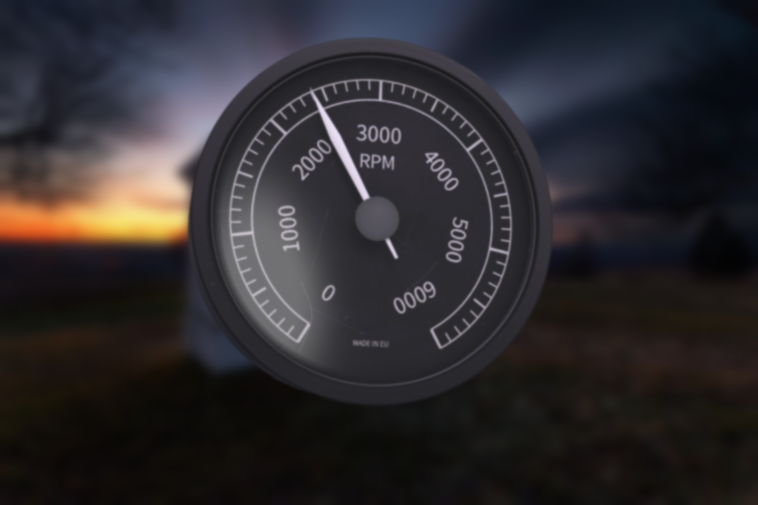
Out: 2400,rpm
